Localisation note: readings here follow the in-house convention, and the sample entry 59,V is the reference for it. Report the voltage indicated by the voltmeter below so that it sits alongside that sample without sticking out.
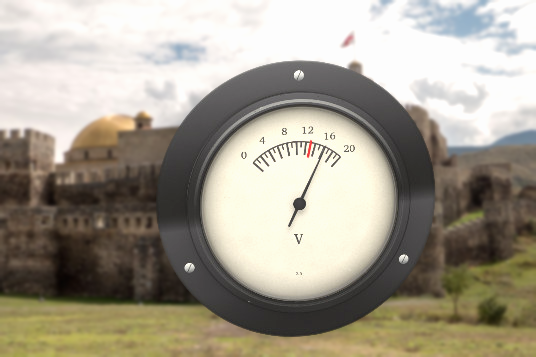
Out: 16,V
